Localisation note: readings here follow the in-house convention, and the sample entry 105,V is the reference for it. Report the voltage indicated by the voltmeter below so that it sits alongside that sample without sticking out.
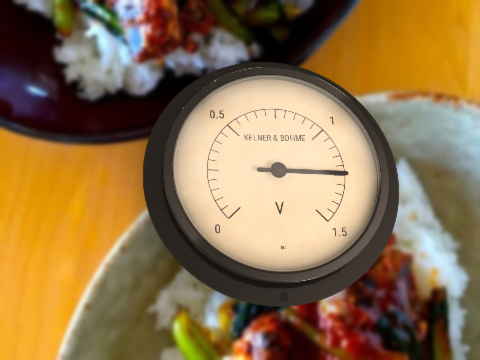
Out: 1.25,V
